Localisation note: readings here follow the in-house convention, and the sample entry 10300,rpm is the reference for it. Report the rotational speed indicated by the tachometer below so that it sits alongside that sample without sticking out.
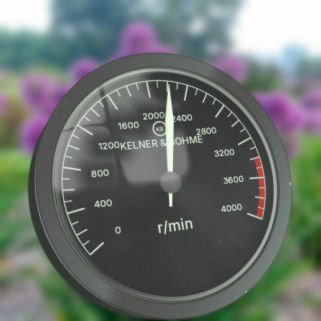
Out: 2200,rpm
